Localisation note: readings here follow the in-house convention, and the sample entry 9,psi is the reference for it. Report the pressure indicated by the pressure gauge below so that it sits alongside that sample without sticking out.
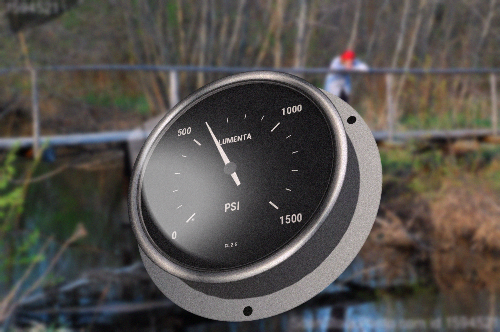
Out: 600,psi
